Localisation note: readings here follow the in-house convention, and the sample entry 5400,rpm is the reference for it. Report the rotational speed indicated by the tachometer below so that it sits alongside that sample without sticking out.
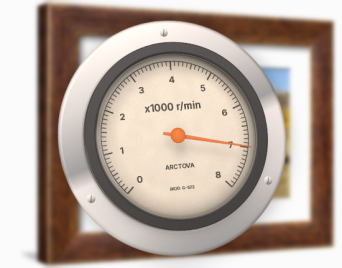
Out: 7000,rpm
